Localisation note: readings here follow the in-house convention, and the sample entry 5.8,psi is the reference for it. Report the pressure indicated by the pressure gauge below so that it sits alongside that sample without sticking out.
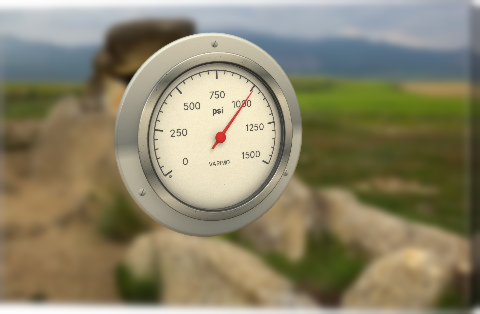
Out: 1000,psi
